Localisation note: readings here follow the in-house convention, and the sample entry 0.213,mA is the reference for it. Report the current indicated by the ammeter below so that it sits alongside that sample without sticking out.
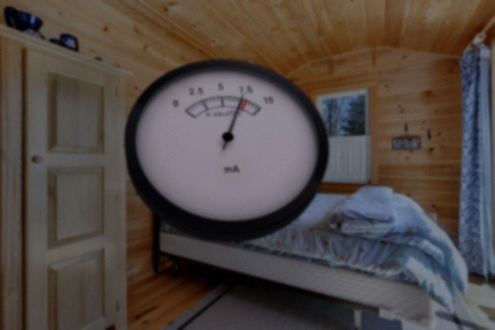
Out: 7.5,mA
